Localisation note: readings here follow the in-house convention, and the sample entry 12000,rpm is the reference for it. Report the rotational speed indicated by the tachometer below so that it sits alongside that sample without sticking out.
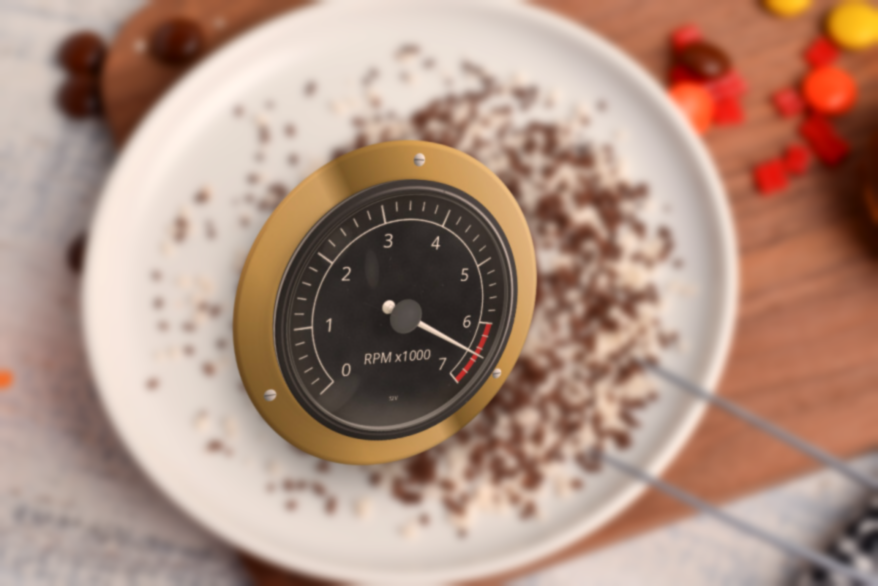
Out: 6500,rpm
